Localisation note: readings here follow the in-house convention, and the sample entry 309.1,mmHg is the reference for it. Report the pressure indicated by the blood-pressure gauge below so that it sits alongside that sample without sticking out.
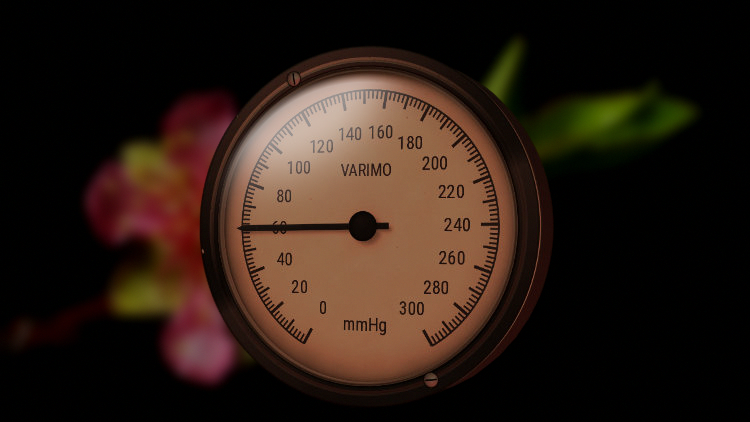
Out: 60,mmHg
